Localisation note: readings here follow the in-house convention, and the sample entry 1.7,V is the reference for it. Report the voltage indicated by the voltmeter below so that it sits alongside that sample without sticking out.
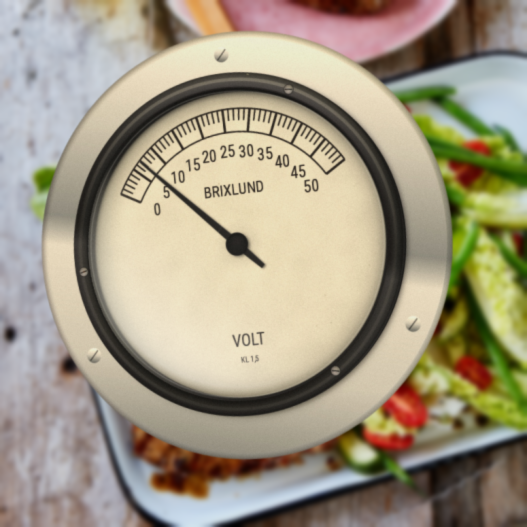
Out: 7,V
